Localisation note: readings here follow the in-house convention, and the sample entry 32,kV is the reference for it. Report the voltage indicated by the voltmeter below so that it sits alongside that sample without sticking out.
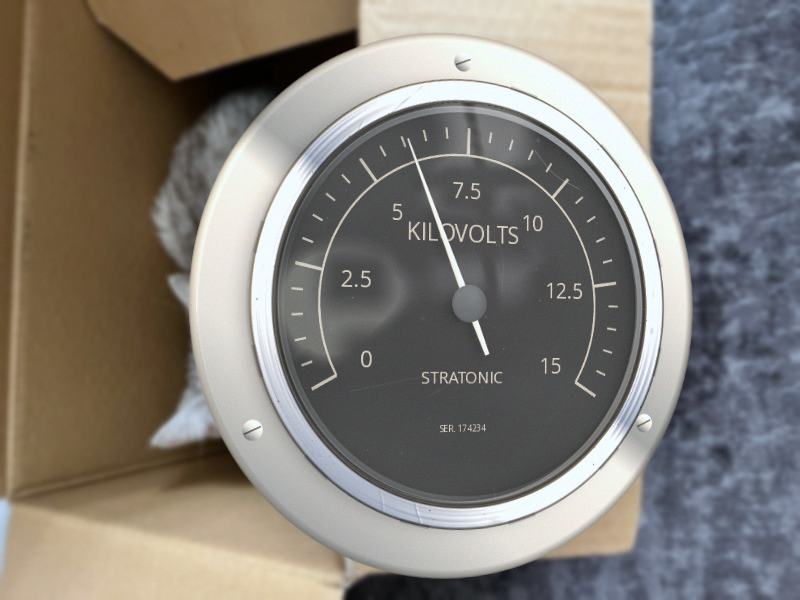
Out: 6,kV
